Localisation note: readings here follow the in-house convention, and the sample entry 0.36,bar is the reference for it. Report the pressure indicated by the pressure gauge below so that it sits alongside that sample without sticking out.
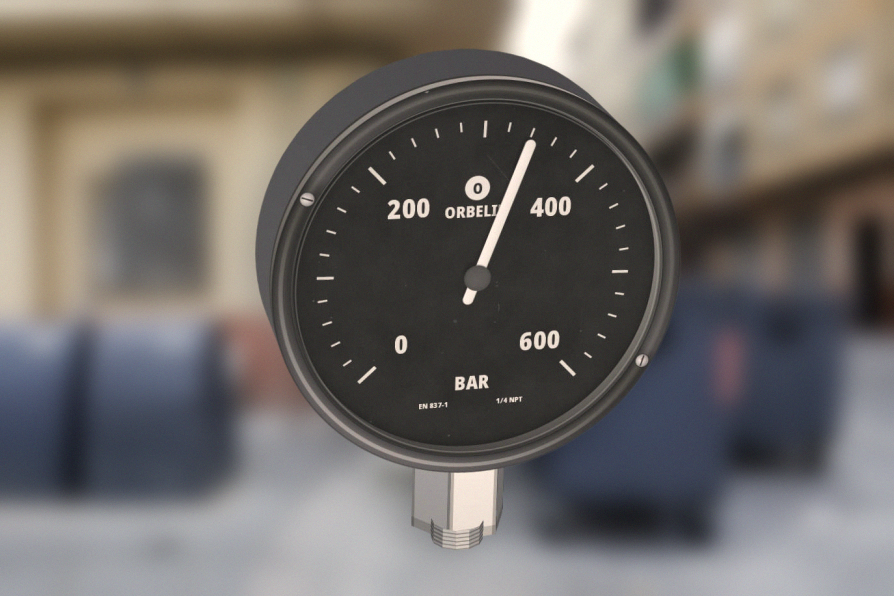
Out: 340,bar
